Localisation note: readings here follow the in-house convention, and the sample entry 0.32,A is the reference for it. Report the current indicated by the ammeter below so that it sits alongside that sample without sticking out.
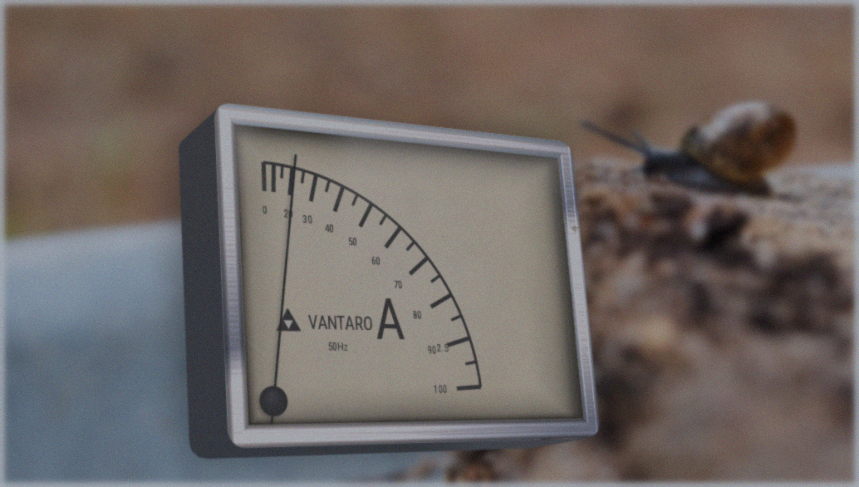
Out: 20,A
